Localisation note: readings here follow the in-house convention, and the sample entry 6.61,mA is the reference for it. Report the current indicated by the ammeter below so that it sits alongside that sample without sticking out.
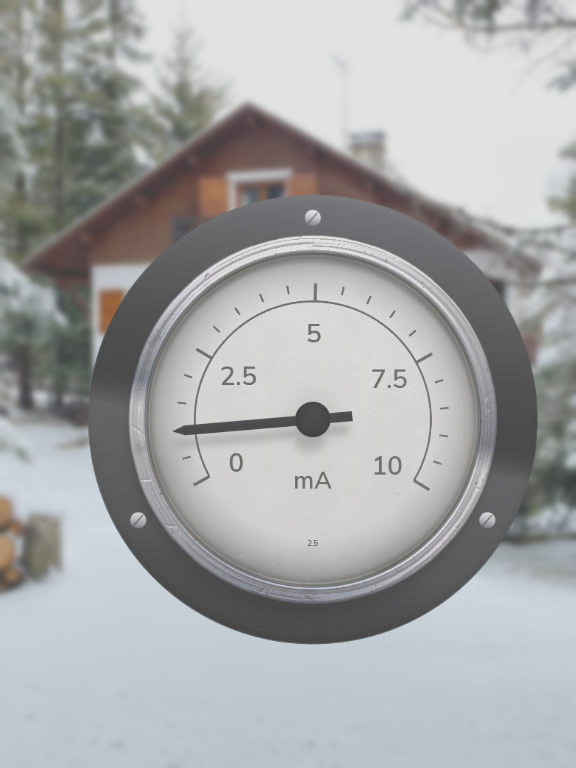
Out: 1,mA
